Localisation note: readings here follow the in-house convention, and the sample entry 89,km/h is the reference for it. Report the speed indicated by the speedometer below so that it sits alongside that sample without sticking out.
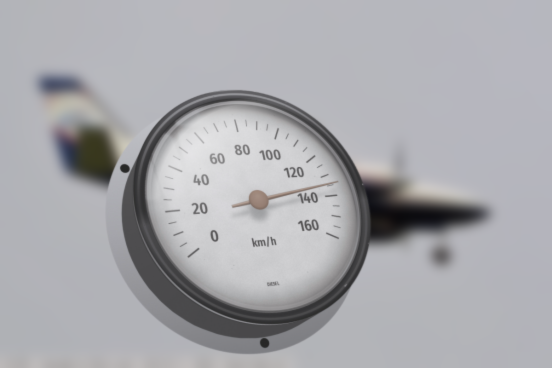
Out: 135,km/h
